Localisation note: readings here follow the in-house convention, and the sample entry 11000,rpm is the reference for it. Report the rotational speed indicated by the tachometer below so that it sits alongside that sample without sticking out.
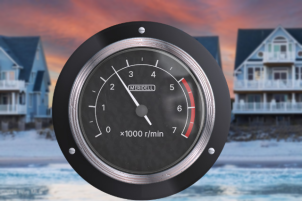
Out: 2500,rpm
